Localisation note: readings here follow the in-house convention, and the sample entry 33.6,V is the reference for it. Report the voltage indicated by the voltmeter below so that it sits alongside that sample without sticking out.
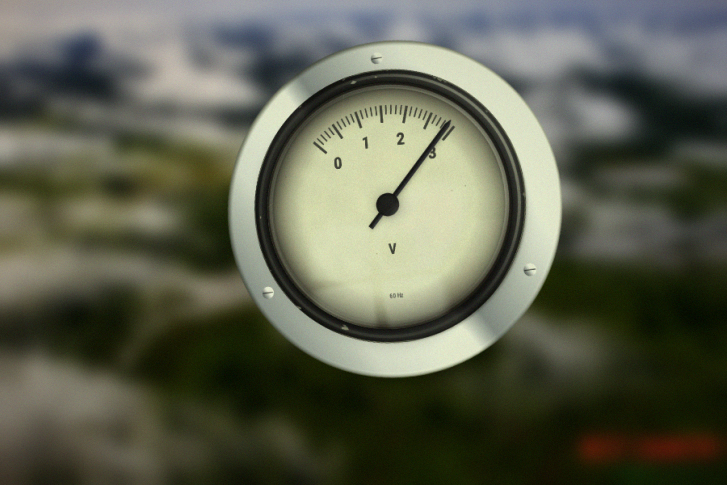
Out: 2.9,V
